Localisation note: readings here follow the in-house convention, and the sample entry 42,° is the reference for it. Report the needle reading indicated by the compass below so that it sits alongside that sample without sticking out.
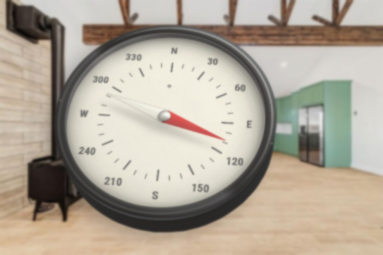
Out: 110,°
